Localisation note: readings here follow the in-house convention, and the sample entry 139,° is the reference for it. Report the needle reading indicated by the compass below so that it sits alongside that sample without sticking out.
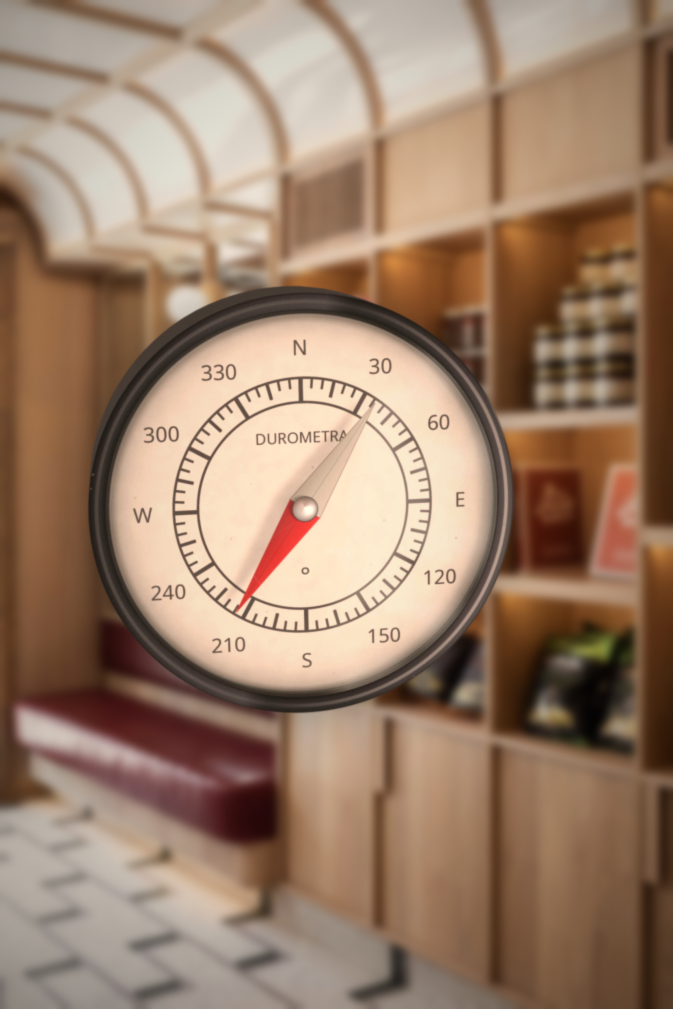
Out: 215,°
